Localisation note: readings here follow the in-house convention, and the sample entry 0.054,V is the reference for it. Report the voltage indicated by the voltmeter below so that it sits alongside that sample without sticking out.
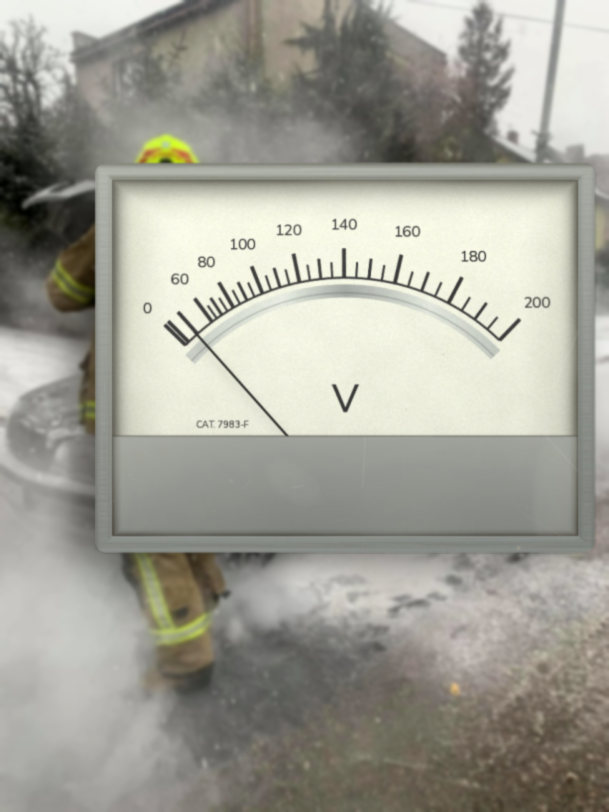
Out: 40,V
